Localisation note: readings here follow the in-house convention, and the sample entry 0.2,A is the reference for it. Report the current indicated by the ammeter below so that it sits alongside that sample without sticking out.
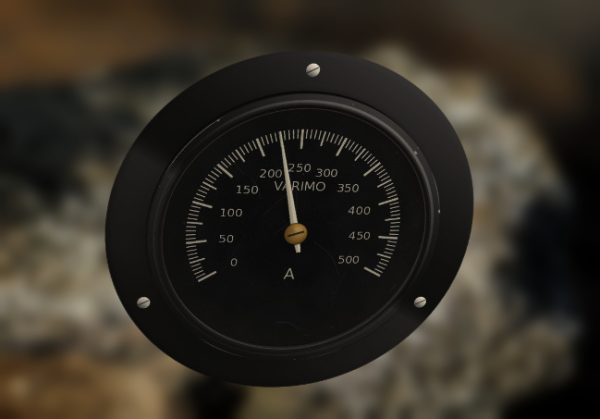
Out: 225,A
